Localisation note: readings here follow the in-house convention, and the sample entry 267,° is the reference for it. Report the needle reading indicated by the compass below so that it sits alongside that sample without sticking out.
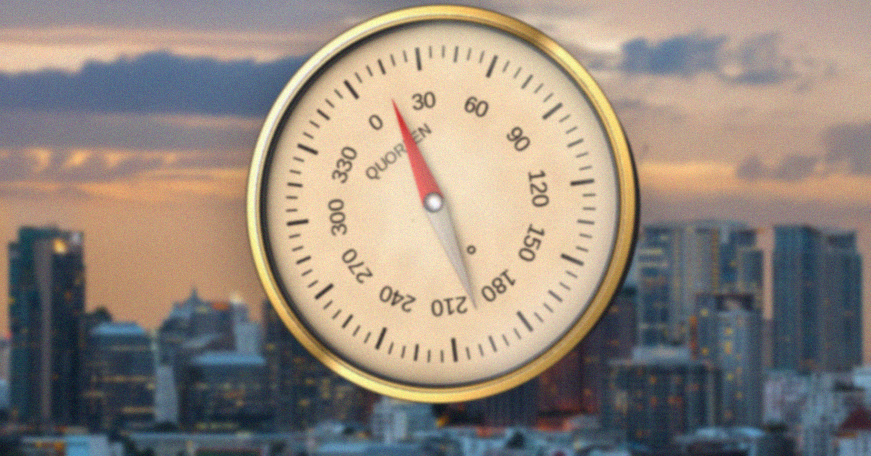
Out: 15,°
